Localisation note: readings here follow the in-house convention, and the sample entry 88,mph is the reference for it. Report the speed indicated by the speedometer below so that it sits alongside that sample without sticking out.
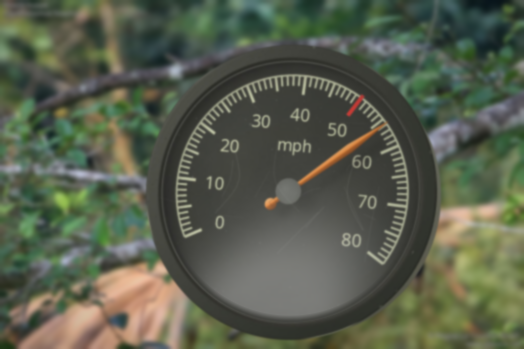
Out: 56,mph
